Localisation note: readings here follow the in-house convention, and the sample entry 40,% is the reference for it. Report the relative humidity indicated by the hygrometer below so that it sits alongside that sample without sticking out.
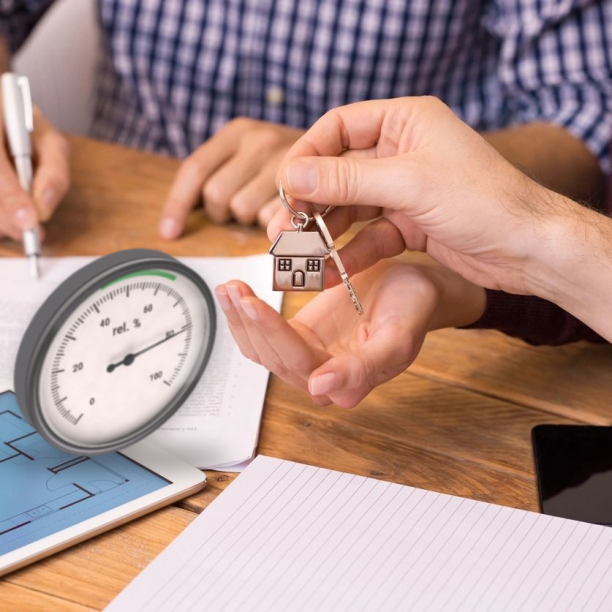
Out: 80,%
